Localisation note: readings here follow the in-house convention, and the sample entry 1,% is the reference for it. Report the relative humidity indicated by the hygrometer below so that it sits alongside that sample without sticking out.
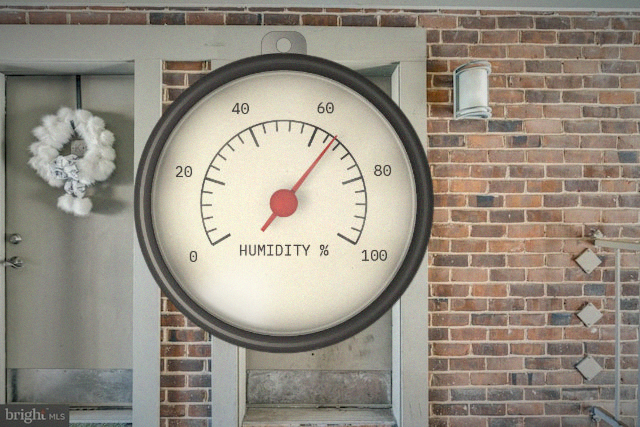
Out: 66,%
